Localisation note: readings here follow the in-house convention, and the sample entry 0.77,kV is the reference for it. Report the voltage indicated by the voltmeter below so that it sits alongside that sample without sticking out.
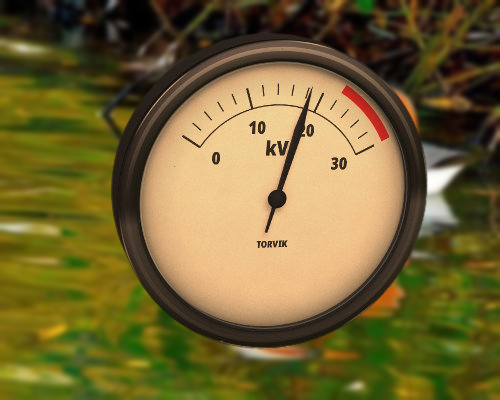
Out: 18,kV
